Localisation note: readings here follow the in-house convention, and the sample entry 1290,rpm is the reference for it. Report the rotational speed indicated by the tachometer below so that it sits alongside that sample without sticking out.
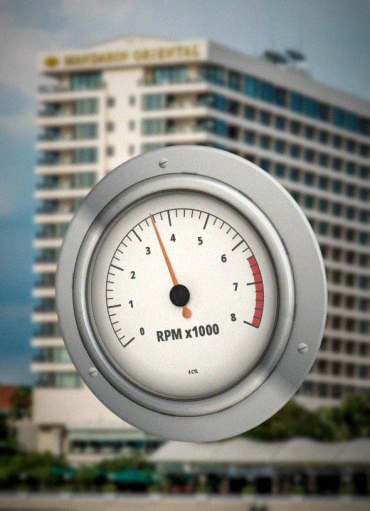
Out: 3600,rpm
